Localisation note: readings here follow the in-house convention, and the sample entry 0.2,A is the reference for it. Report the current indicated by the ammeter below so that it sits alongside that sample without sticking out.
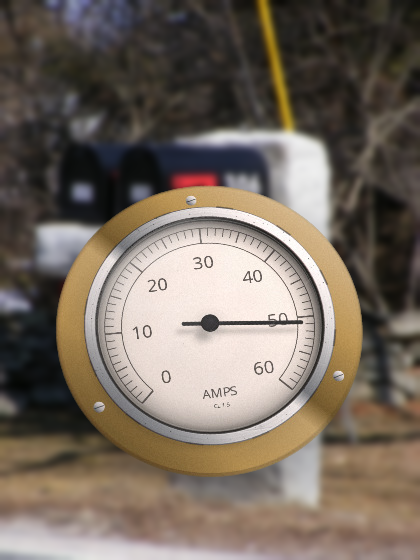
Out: 51,A
